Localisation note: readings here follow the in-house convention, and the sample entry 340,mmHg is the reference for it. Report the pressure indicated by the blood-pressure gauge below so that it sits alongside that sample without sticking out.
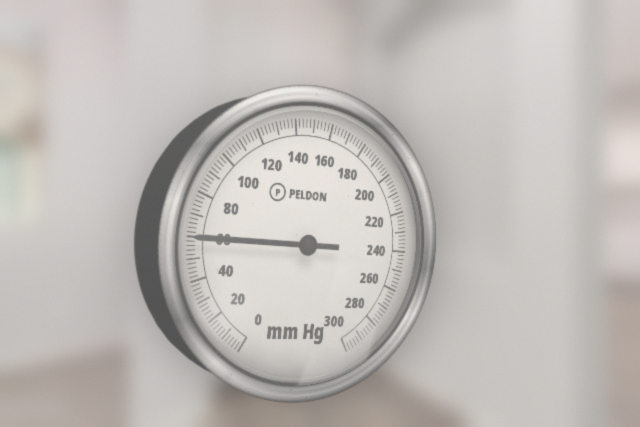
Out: 60,mmHg
